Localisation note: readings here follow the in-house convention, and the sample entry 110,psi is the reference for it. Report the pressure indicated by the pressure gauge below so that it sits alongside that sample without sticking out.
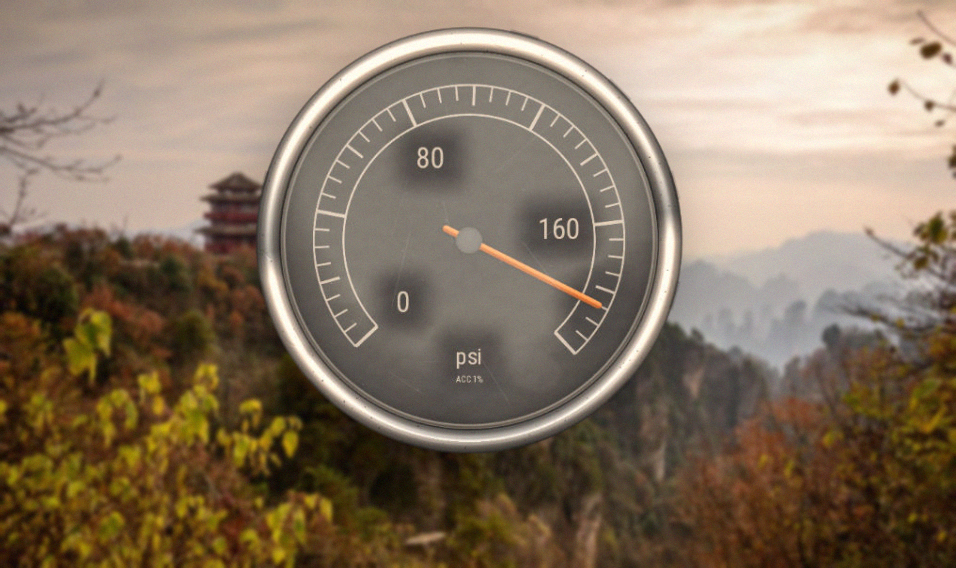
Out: 185,psi
